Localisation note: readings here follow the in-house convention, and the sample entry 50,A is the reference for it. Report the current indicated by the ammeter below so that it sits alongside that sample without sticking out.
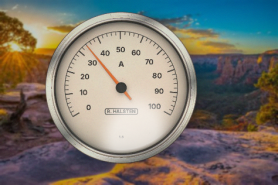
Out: 34,A
